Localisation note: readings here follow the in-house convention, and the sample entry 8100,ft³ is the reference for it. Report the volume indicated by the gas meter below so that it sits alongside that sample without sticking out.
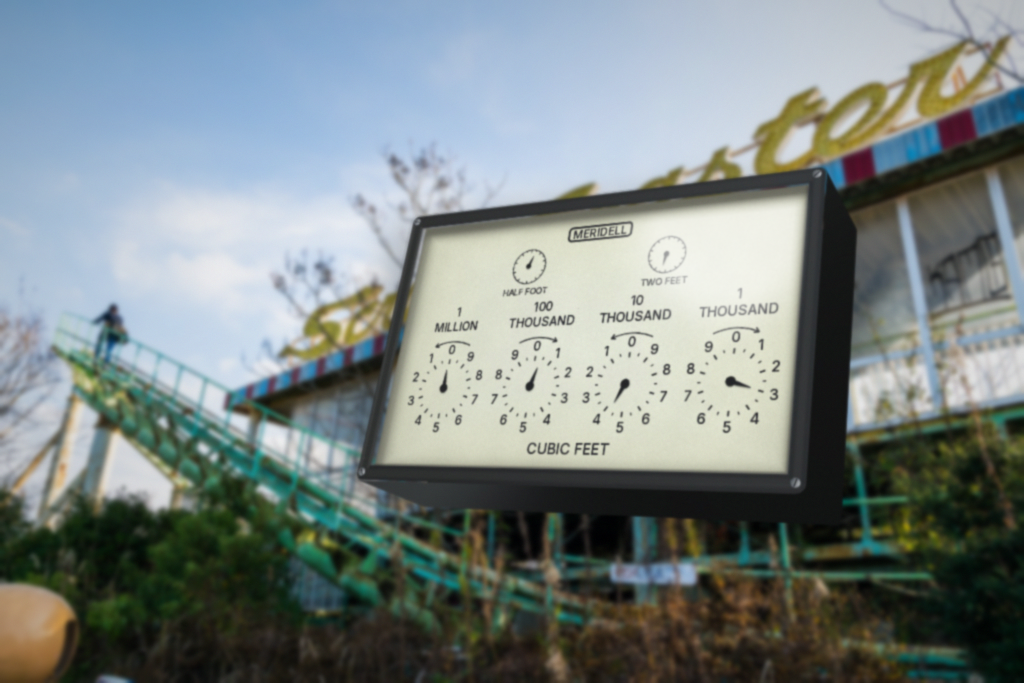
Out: 4300,ft³
